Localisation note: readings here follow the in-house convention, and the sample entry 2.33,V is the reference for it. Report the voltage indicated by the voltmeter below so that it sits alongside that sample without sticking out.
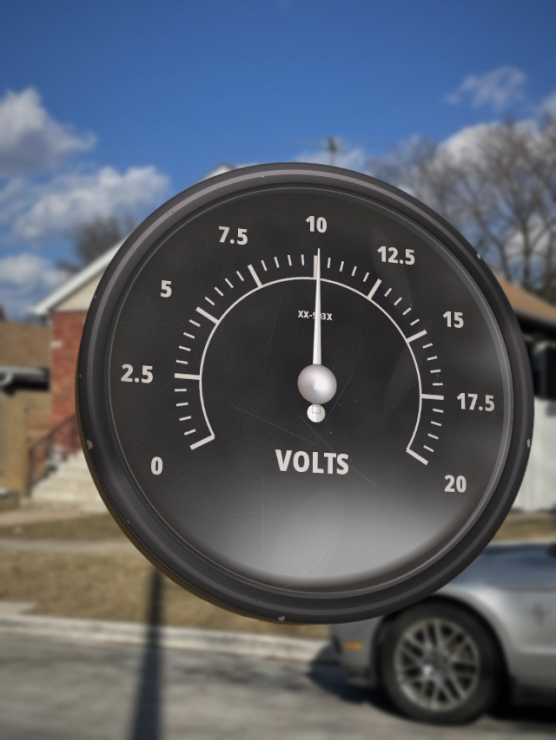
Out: 10,V
